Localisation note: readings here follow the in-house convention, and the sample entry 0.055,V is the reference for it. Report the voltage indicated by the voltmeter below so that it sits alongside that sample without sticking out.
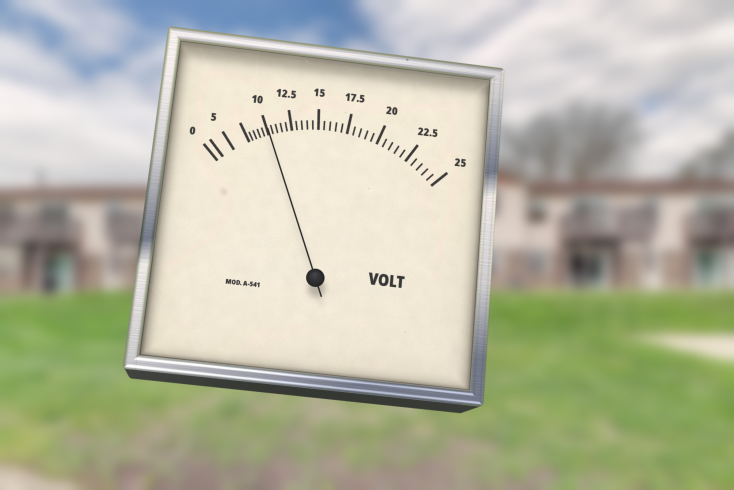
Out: 10,V
